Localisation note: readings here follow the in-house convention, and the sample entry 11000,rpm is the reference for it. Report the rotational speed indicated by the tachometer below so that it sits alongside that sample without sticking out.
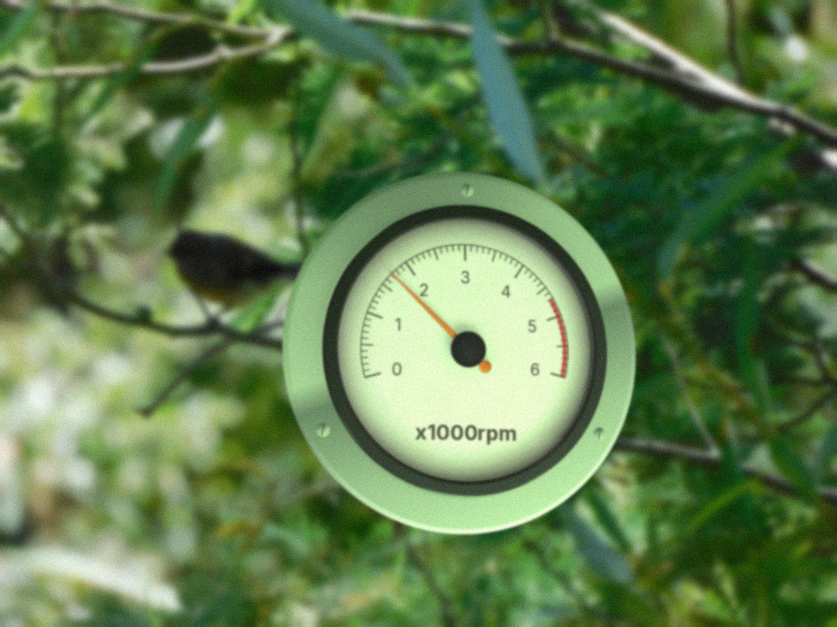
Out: 1700,rpm
